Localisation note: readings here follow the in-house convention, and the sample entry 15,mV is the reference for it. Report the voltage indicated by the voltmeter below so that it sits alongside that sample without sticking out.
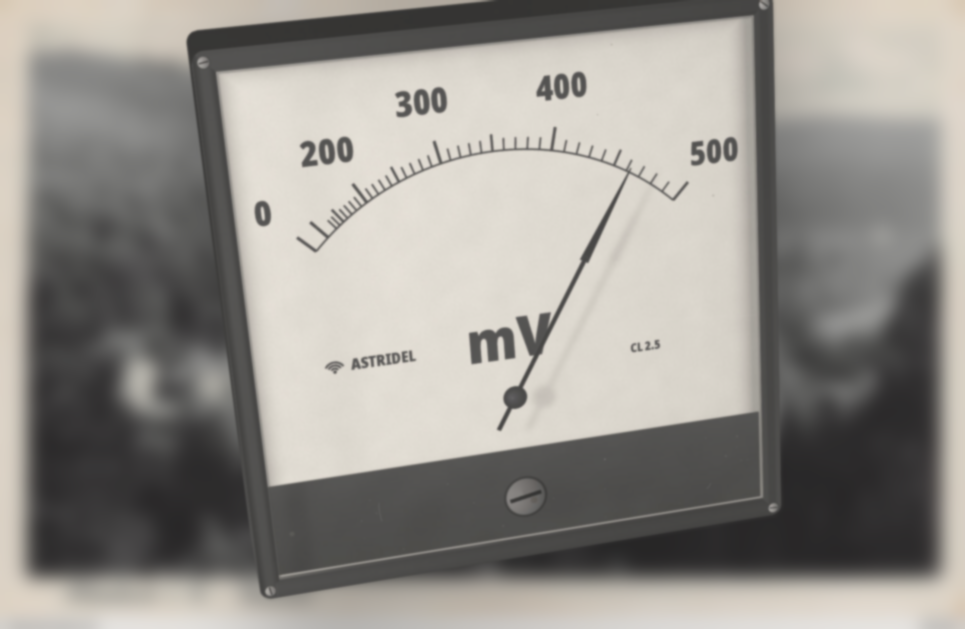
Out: 460,mV
